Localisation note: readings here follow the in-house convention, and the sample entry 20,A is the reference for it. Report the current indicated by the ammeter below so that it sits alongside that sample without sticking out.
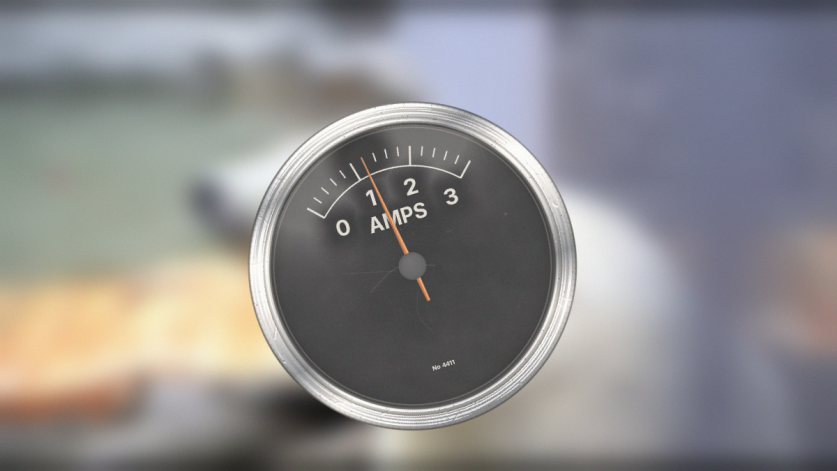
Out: 1.2,A
